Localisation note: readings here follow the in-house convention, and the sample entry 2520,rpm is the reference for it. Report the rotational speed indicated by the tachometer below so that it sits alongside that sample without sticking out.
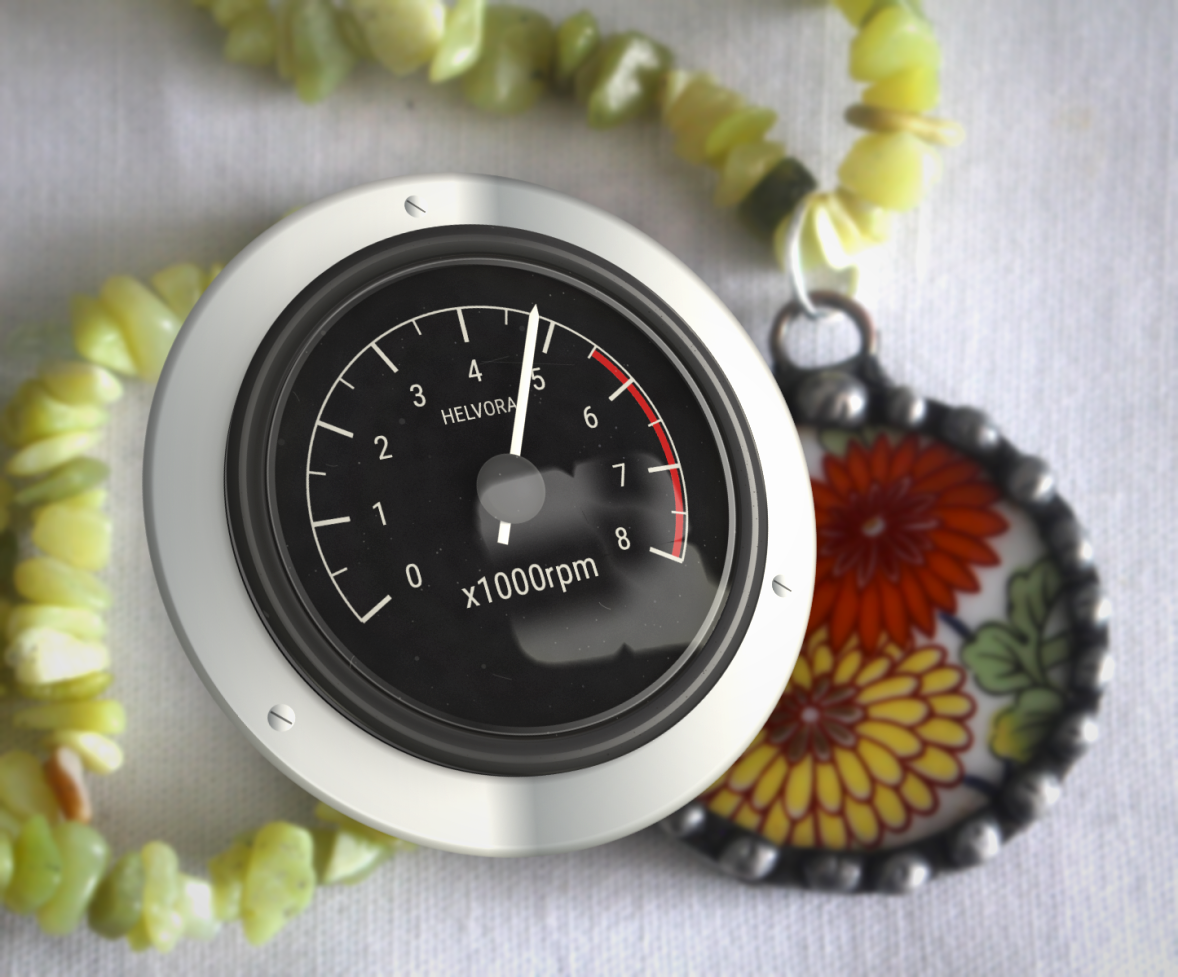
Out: 4750,rpm
